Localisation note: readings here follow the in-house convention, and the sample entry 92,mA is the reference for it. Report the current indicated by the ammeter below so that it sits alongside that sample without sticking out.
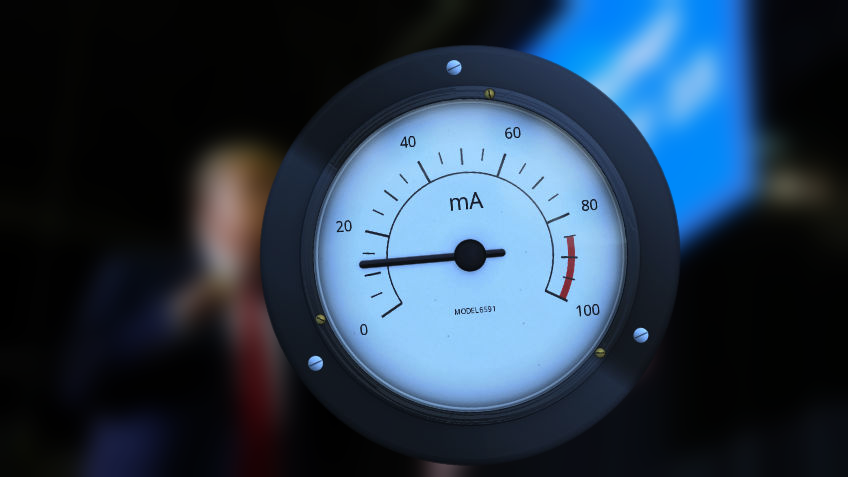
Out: 12.5,mA
